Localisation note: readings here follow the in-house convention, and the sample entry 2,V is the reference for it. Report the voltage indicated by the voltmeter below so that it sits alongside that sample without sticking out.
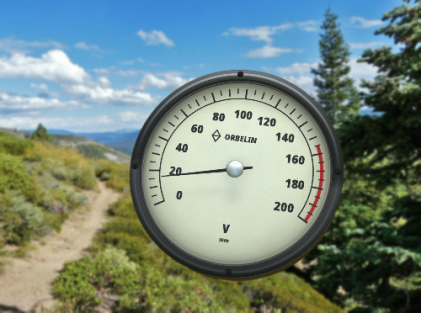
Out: 15,V
